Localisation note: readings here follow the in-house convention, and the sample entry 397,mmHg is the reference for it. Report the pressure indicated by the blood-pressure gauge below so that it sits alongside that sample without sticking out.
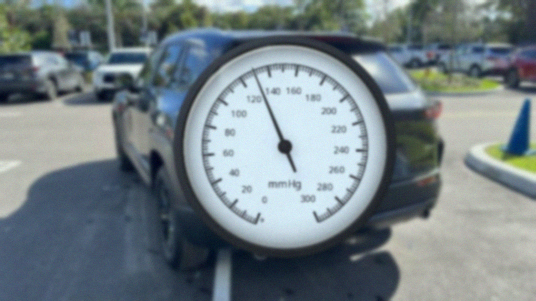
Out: 130,mmHg
